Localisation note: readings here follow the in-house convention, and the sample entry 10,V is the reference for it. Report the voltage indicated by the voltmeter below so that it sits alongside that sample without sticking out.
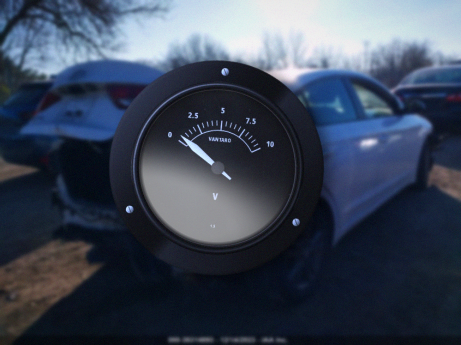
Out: 0.5,V
